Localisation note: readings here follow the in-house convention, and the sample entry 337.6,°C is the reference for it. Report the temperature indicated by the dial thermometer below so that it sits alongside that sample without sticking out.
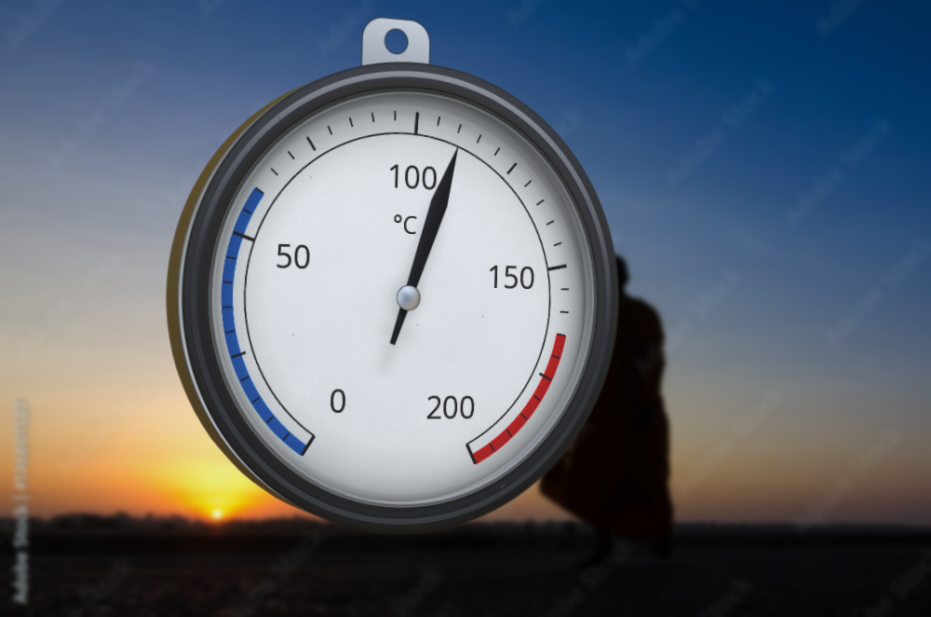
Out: 110,°C
